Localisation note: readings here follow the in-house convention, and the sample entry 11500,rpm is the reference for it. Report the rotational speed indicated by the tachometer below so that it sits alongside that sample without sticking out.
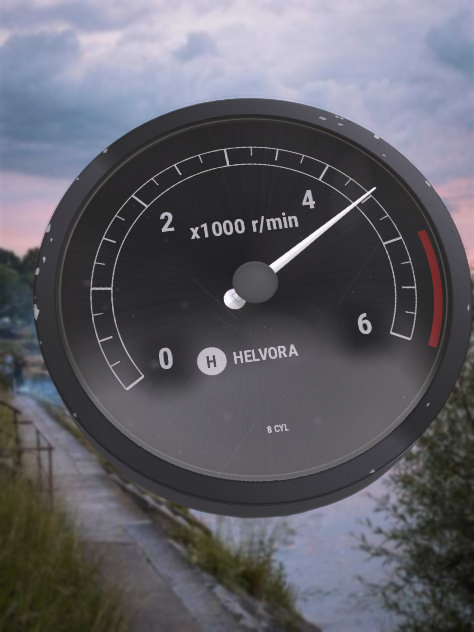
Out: 4500,rpm
